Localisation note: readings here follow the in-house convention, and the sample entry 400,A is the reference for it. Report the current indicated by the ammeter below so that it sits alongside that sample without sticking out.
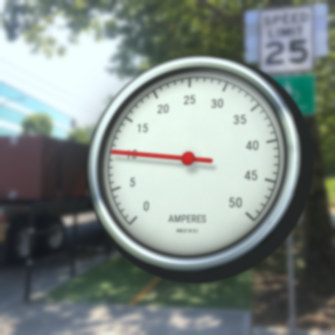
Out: 10,A
